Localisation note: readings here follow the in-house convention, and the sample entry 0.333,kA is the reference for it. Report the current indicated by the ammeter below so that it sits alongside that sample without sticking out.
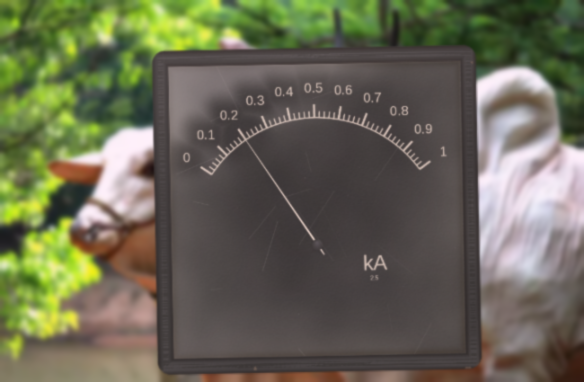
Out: 0.2,kA
